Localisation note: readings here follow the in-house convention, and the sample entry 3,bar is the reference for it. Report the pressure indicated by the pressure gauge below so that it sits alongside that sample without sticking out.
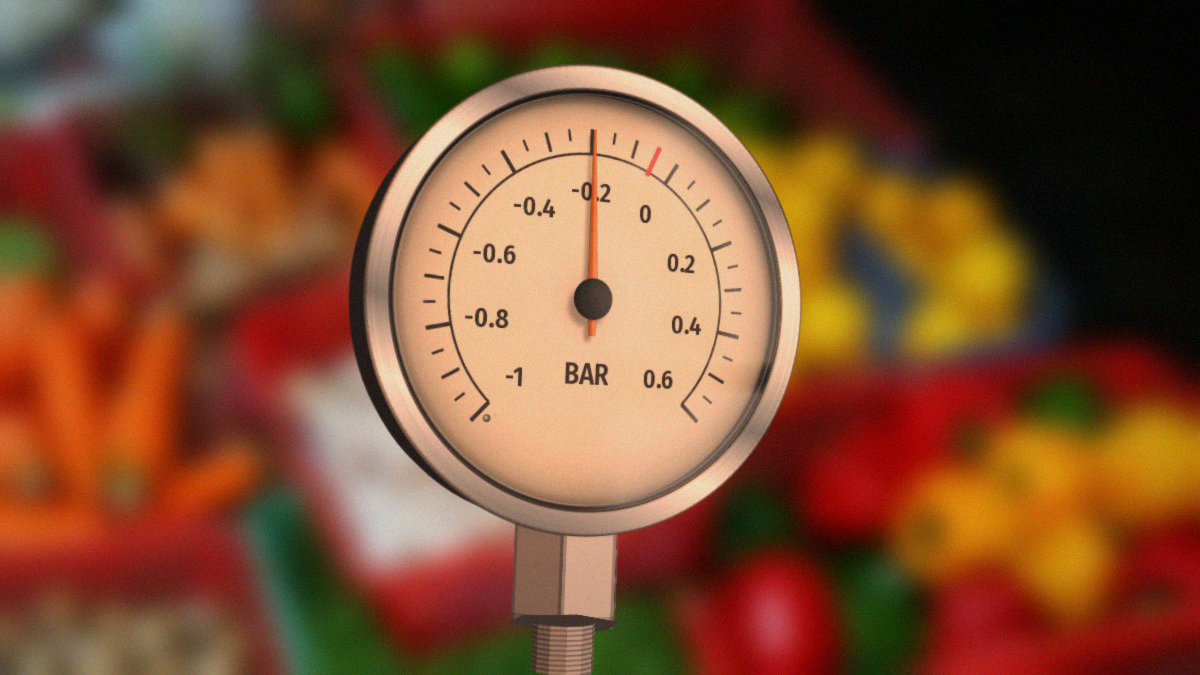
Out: -0.2,bar
